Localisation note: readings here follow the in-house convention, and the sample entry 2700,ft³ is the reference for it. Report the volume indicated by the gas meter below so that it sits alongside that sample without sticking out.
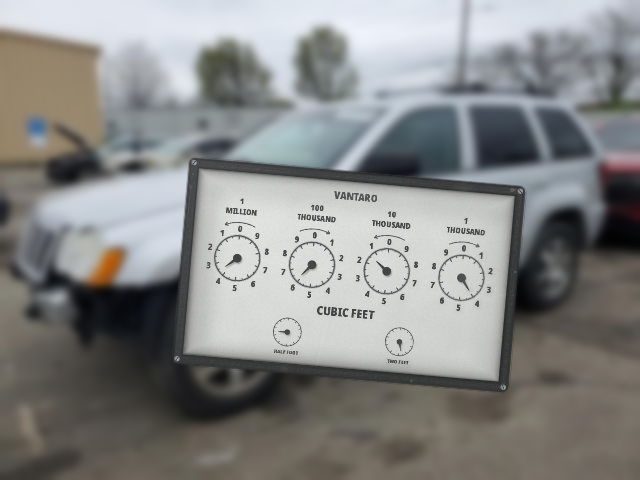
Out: 361400,ft³
